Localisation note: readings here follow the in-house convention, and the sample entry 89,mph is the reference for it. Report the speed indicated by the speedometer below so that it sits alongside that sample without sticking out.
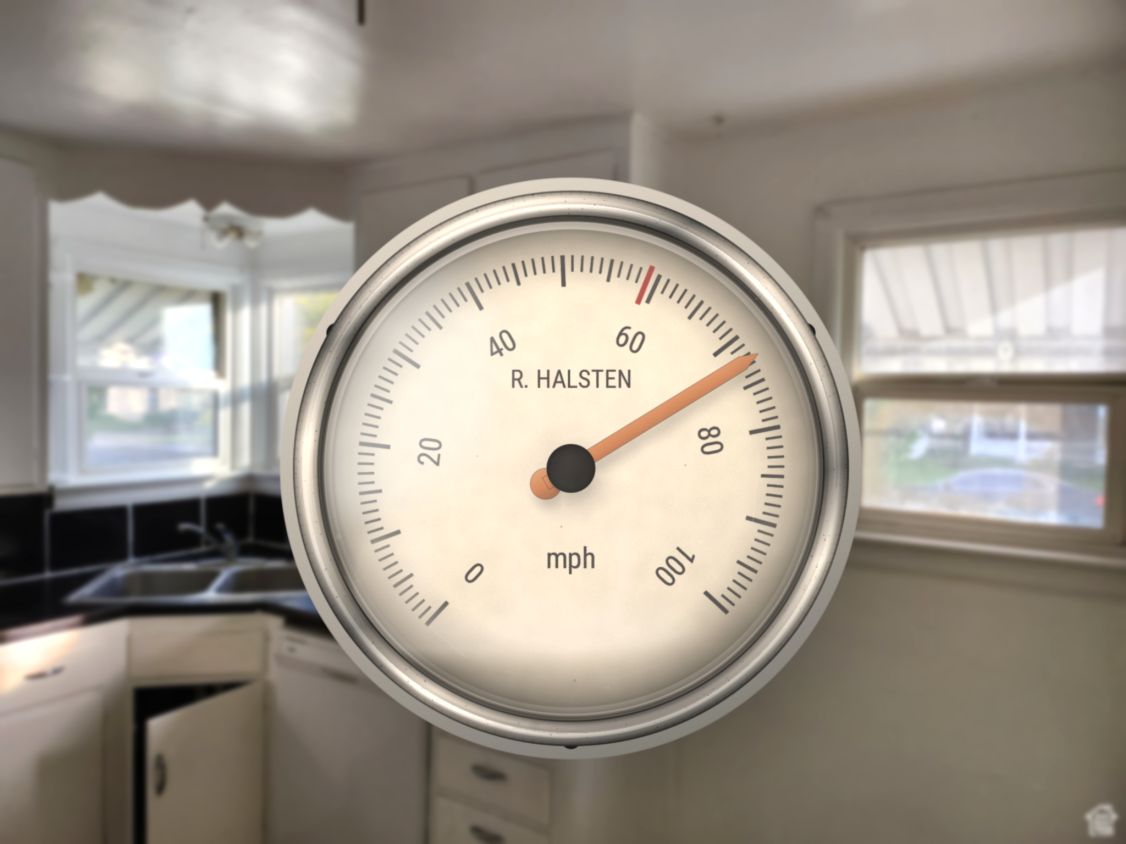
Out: 72.5,mph
